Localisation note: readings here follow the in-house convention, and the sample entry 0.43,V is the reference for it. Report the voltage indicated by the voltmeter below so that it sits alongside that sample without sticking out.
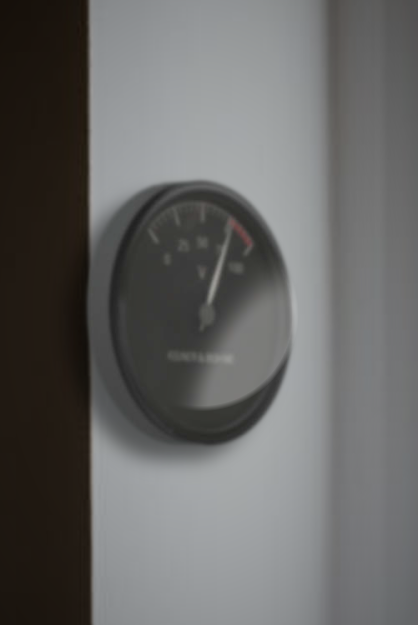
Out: 75,V
